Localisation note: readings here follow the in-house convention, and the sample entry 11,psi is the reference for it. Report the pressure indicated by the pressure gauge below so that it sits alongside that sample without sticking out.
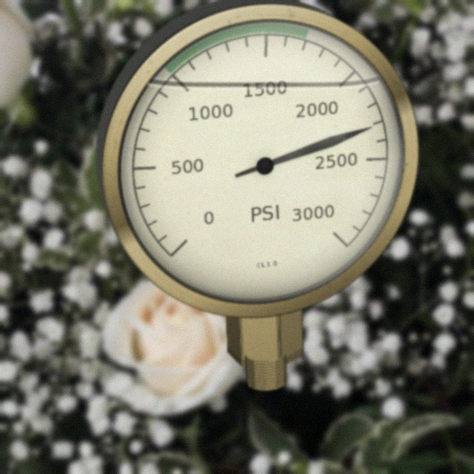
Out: 2300,psi
